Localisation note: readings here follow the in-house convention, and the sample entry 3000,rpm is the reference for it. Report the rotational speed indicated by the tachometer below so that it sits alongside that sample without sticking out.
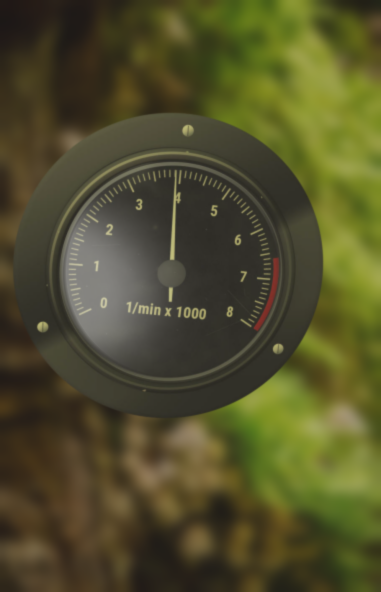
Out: 3900,rpm
